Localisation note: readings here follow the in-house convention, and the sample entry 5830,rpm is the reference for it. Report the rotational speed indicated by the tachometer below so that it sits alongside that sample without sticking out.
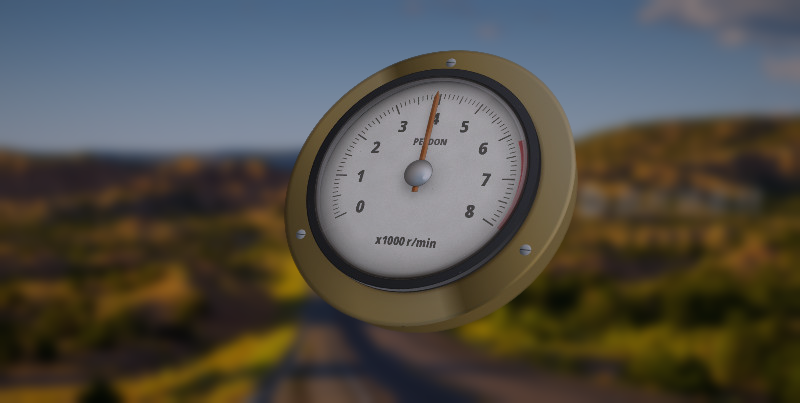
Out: 4000,rpm
